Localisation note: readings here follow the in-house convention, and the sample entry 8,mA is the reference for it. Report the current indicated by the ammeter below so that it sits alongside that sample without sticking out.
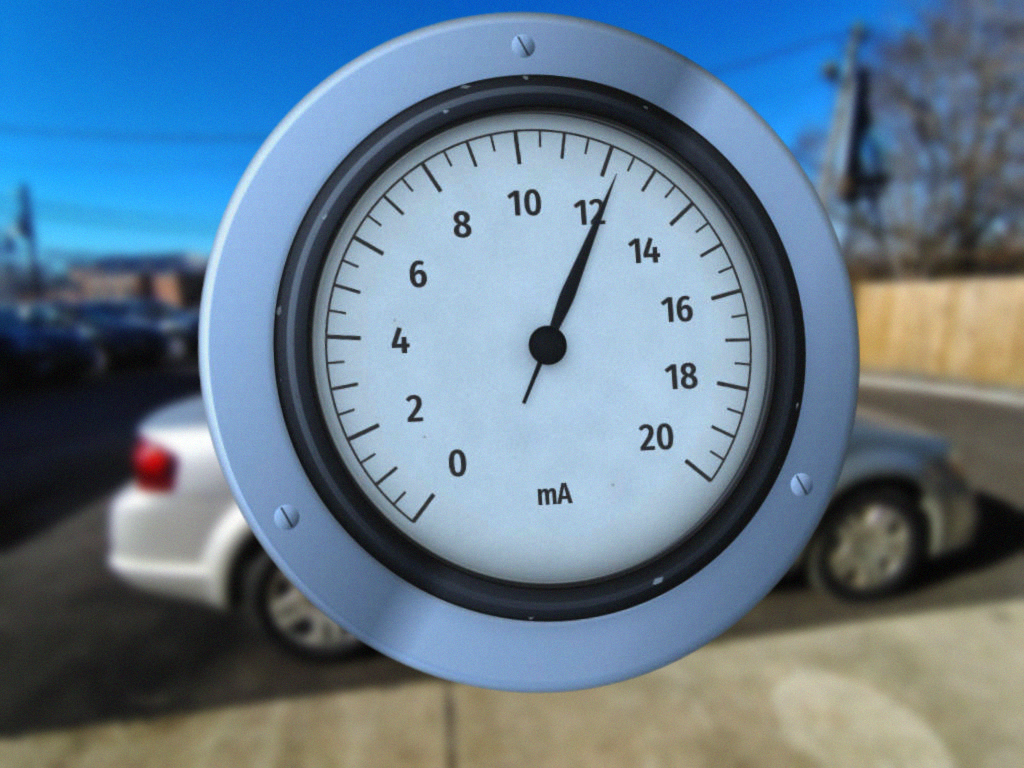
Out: 12.25,mA
